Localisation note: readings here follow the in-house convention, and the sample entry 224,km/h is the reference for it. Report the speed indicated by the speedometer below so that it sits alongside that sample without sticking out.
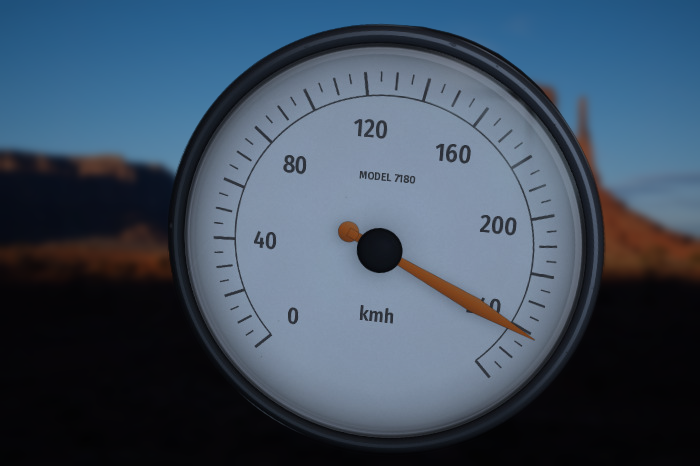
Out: 240,km/h
